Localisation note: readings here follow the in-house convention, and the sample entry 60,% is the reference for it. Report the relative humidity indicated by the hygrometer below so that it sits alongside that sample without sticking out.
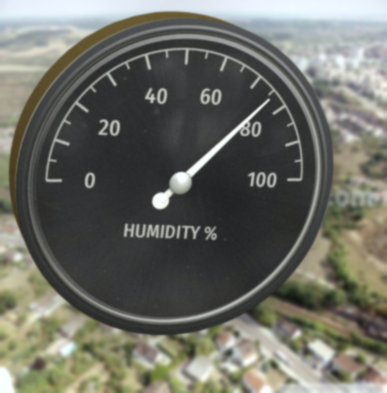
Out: 75,%
